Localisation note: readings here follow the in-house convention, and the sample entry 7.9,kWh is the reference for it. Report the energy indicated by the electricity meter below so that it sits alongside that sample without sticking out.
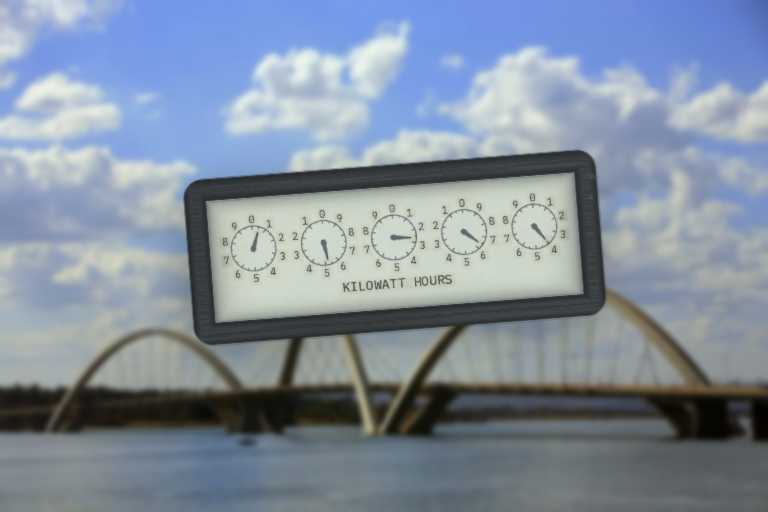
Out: 5264,kWh
